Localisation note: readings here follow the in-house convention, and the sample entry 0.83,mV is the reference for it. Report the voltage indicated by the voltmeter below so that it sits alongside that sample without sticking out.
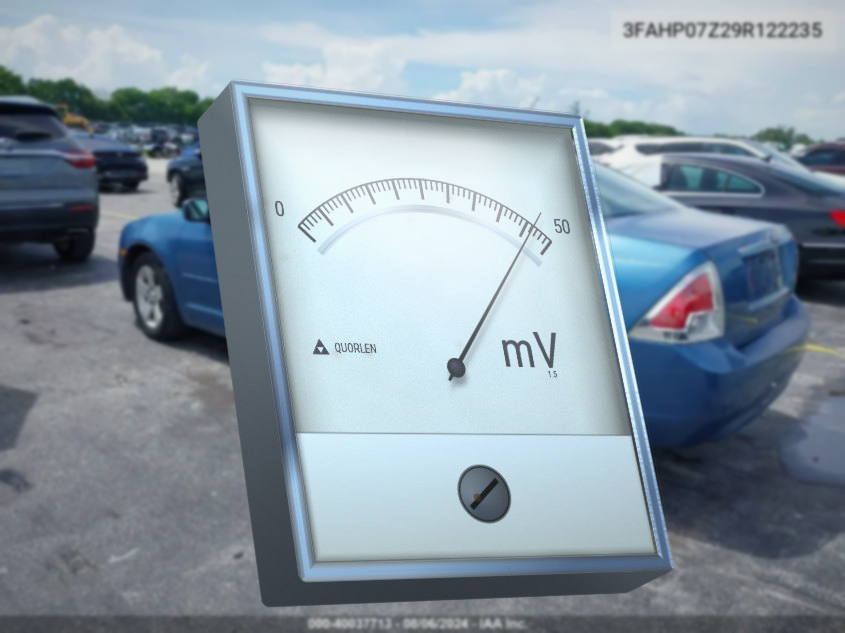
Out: 46,mV
